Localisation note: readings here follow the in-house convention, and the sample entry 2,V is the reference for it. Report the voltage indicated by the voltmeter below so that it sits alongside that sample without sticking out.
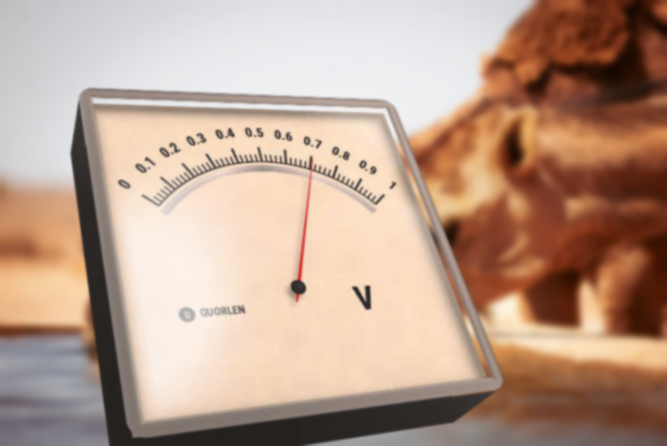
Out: 0.7,V
